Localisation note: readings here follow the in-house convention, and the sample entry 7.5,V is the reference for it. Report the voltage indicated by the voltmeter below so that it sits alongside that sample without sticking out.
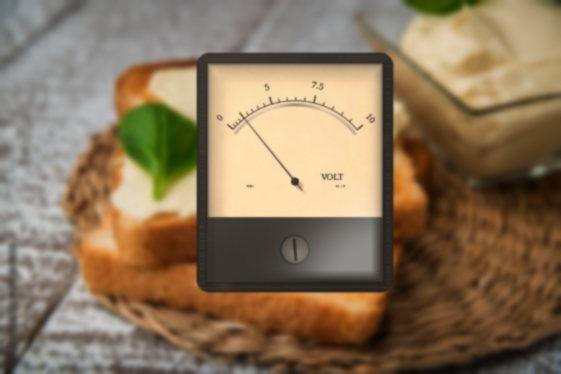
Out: 2.5,V
